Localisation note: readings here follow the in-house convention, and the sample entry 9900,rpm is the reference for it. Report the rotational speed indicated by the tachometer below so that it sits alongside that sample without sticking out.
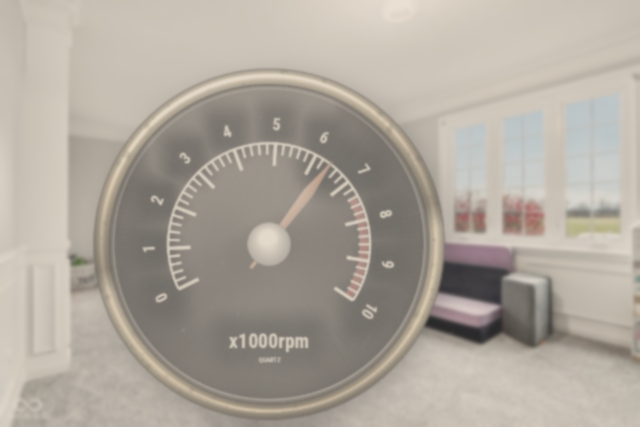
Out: 6400,rpm
